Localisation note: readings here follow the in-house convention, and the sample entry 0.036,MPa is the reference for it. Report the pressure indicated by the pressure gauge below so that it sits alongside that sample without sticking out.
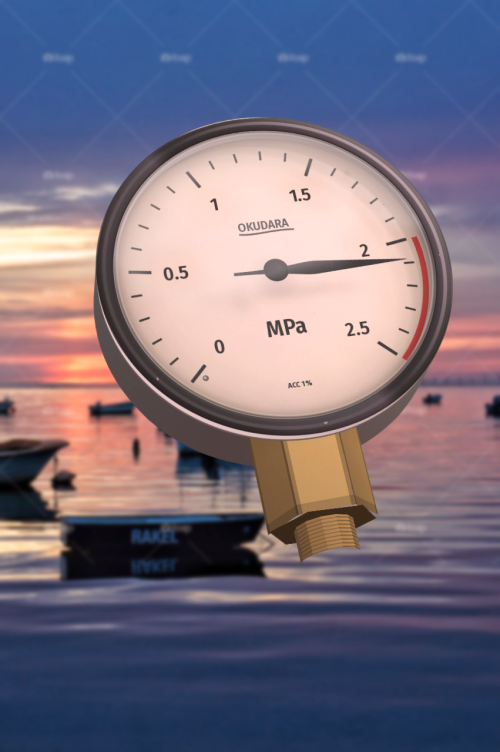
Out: 2.1,MPa
